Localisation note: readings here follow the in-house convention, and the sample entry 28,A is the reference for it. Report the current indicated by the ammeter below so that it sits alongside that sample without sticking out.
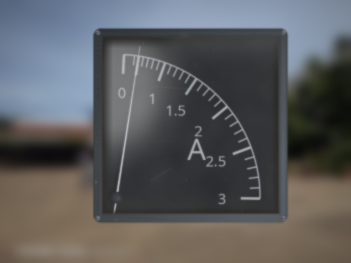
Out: 0.5,A
